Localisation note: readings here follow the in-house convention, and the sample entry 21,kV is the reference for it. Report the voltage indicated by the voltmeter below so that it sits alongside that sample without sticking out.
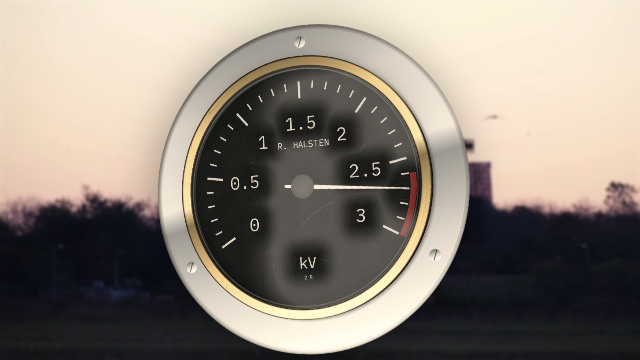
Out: 2.7,kV
